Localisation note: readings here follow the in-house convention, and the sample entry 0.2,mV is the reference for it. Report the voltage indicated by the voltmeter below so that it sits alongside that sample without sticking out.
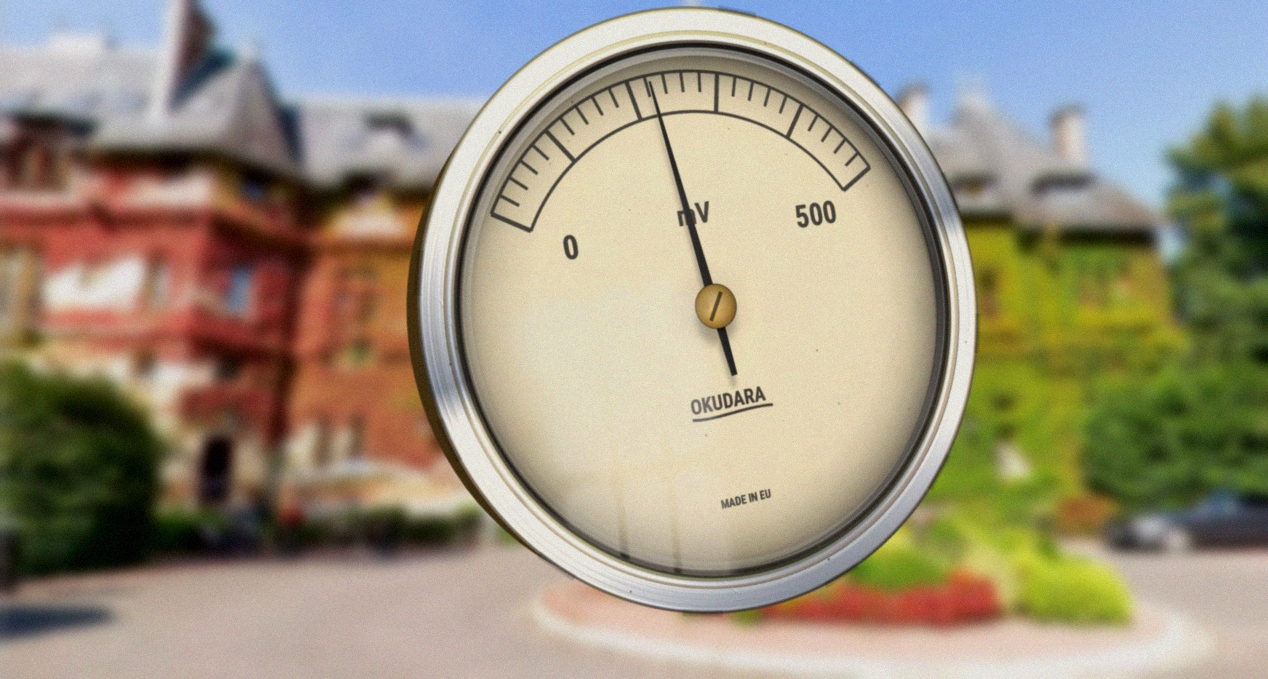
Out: 220,mV
